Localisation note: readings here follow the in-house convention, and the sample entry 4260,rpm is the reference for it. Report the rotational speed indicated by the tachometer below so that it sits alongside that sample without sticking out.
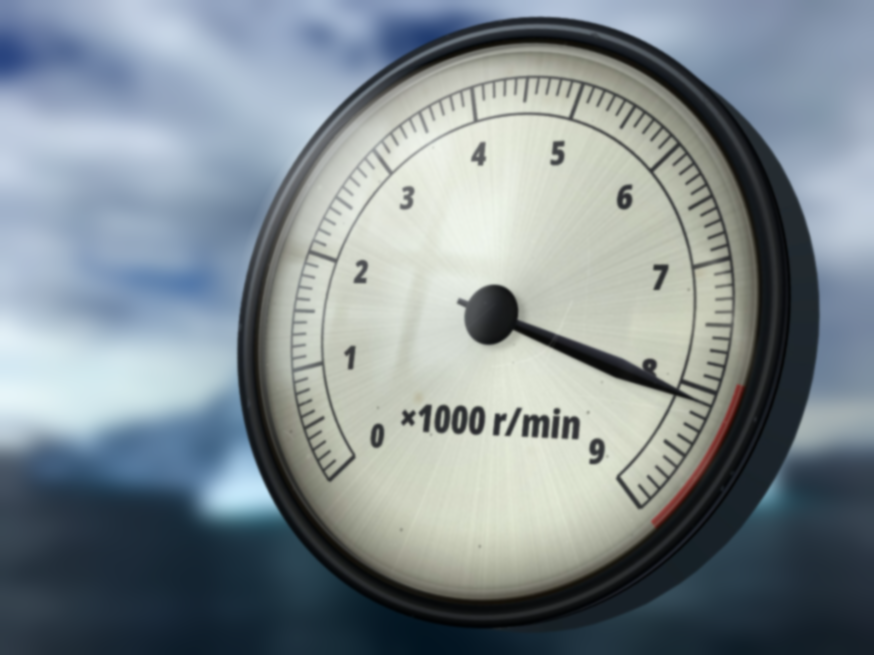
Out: 8100,rpm
